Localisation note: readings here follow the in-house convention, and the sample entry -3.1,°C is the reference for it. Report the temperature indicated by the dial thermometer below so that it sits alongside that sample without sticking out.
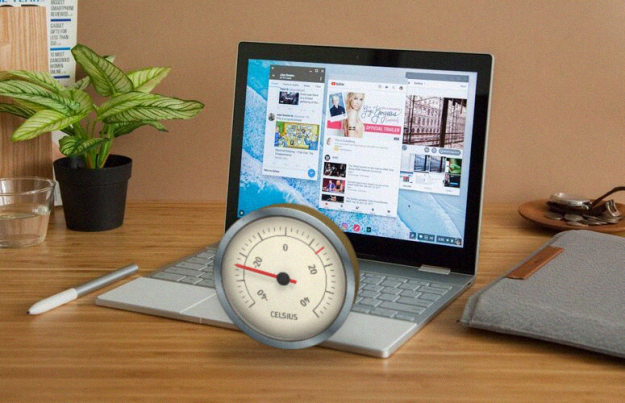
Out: -24,°C
